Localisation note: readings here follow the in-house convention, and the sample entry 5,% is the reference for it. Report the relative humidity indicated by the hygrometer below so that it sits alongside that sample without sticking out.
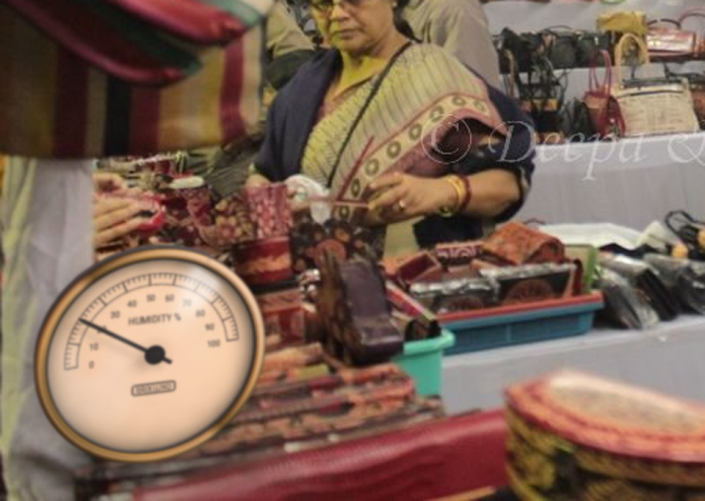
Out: 20,%
